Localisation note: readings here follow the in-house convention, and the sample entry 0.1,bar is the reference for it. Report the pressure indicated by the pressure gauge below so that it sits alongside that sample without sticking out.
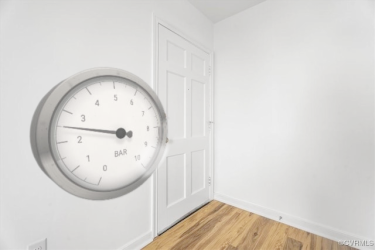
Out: 2.5,bar
